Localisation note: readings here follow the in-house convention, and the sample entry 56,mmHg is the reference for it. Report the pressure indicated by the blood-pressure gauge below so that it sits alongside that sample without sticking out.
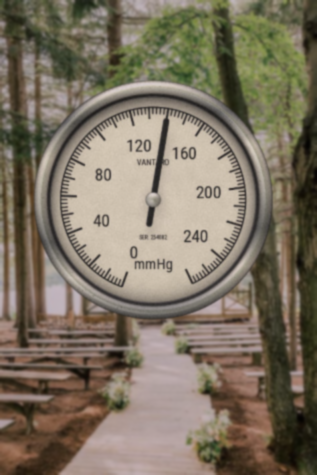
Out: 140,mmHg
